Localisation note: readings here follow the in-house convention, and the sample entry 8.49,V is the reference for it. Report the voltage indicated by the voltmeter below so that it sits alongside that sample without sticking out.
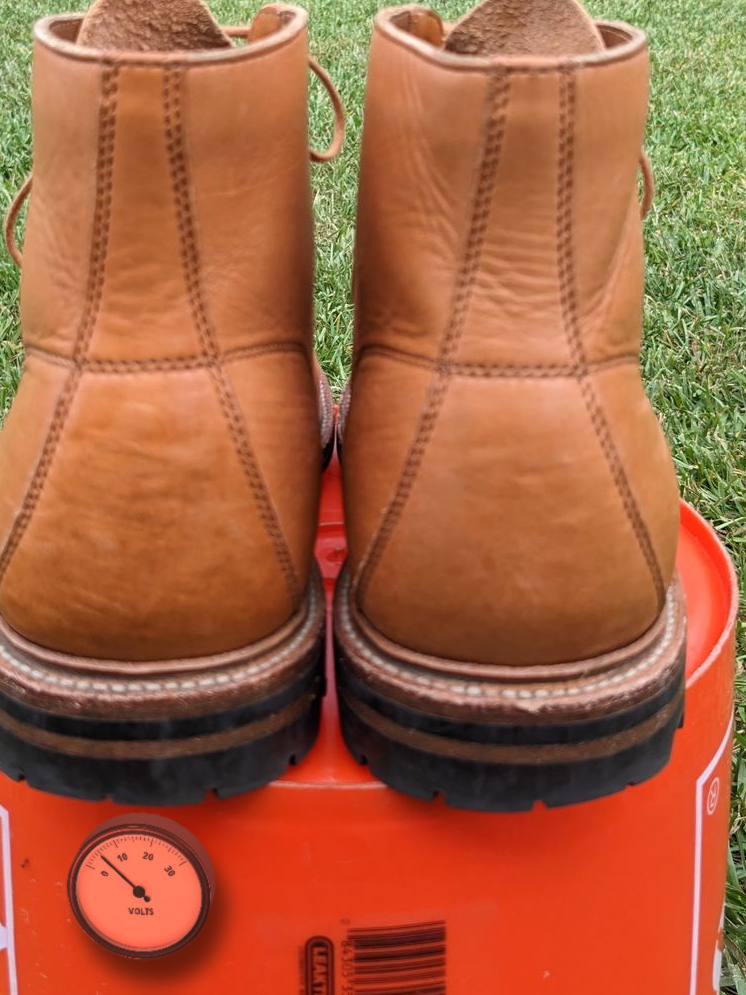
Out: 5,V
